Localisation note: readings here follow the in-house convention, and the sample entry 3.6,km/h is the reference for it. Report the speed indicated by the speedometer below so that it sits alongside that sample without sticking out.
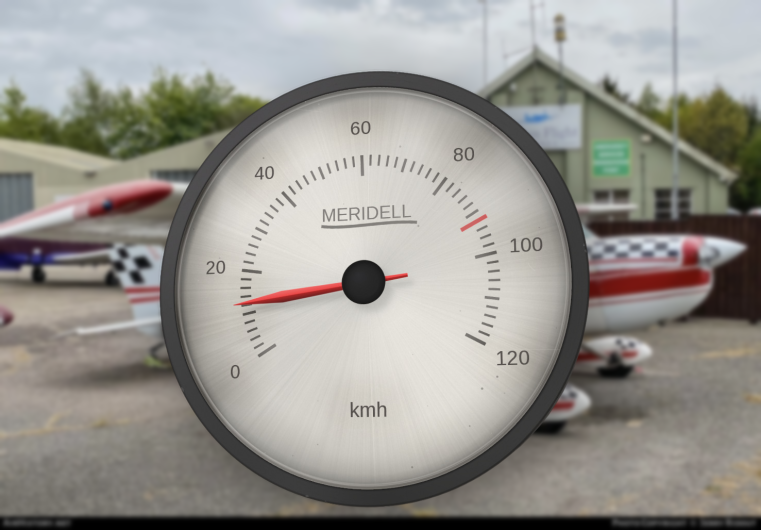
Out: 12,km/h
